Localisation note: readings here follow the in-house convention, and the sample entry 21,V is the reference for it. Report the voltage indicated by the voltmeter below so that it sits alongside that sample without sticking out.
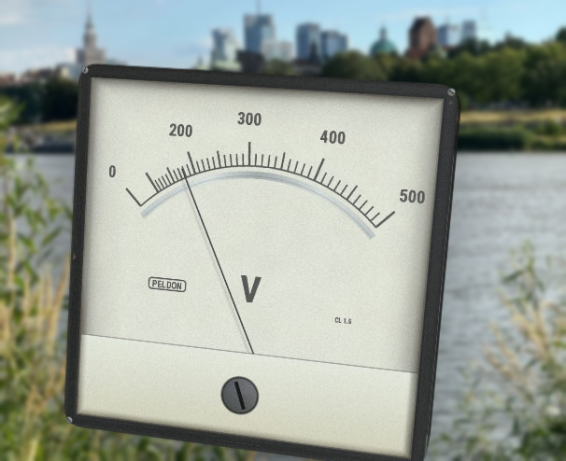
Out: 180,V
